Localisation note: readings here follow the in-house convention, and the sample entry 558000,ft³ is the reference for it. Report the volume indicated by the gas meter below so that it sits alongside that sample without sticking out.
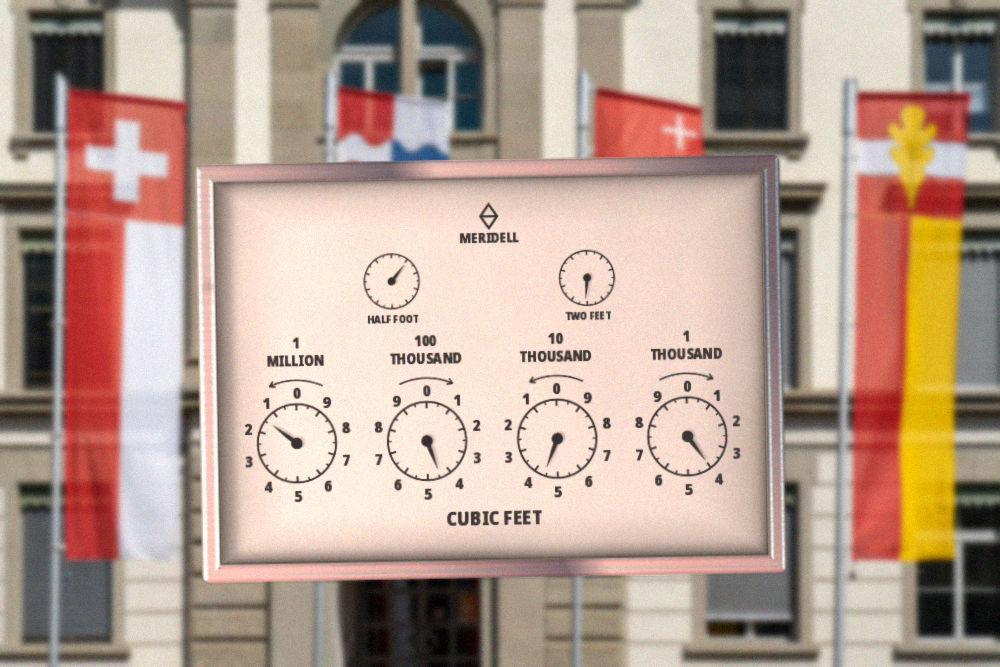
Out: 144400,ft³
